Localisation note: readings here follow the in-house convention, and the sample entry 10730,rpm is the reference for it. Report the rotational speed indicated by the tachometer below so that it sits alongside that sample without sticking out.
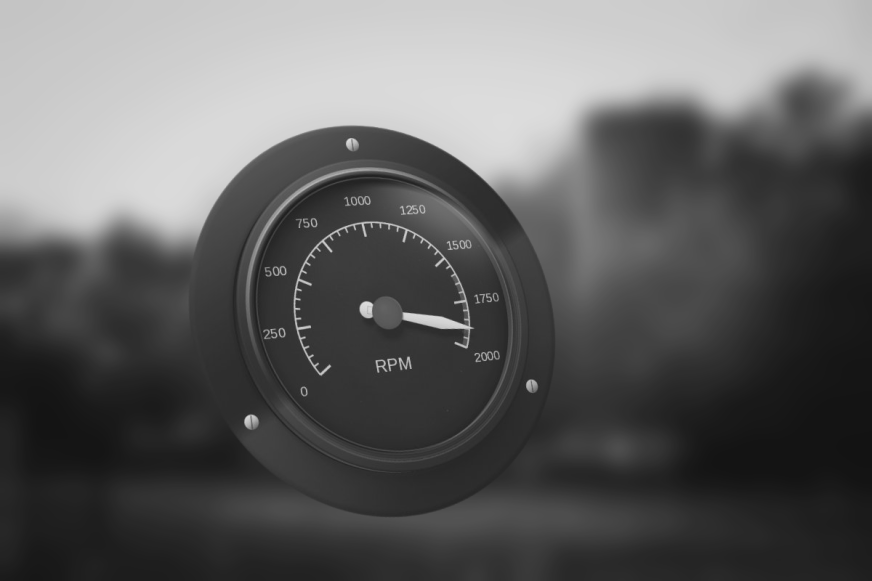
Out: 1900,rpm
